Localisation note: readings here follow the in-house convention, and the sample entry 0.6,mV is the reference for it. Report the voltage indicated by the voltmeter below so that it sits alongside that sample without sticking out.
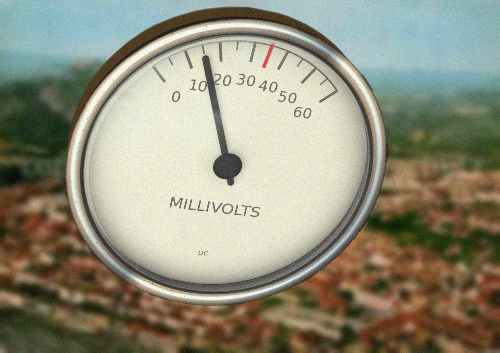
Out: 15,mV
